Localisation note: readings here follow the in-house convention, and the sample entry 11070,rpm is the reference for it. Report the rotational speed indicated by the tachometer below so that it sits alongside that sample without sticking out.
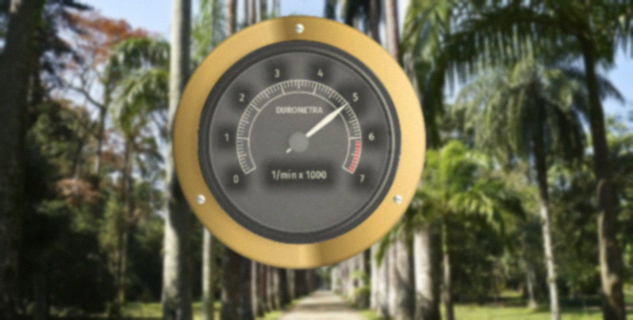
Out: 5000,rpm
